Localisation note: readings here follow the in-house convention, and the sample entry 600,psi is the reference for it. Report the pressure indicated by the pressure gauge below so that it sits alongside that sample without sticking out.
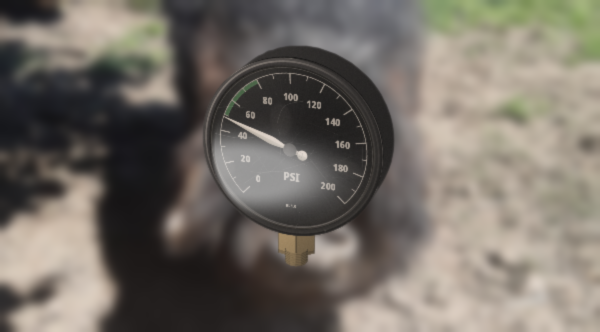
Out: 50,psi
